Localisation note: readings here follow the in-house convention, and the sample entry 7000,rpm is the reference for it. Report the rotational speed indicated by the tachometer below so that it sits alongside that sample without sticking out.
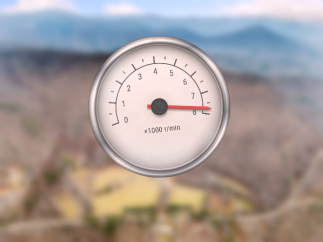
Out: 7750,rpm
